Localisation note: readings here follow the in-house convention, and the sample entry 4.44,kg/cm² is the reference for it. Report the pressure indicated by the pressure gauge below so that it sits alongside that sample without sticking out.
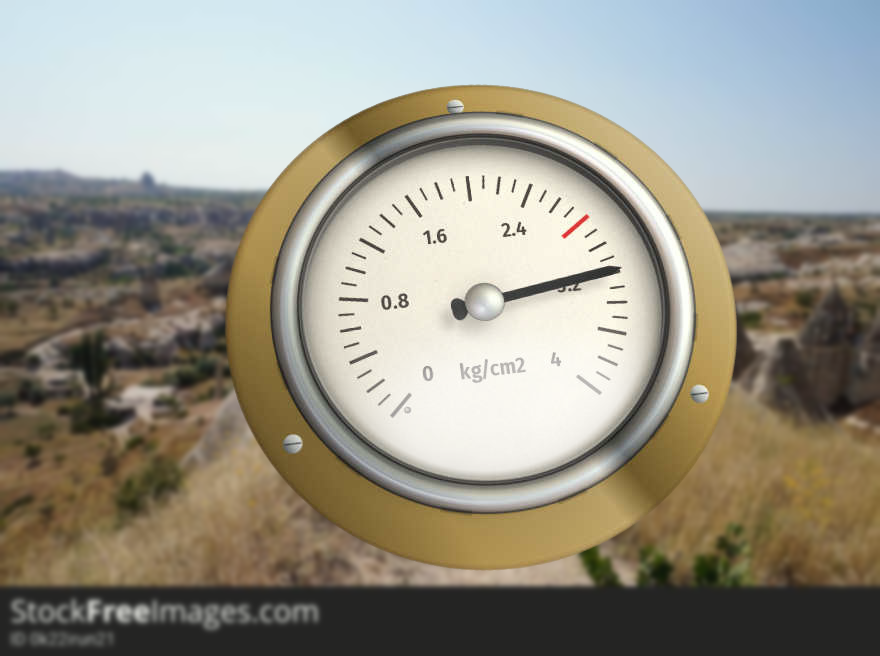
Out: 3.2,kg/cm²
